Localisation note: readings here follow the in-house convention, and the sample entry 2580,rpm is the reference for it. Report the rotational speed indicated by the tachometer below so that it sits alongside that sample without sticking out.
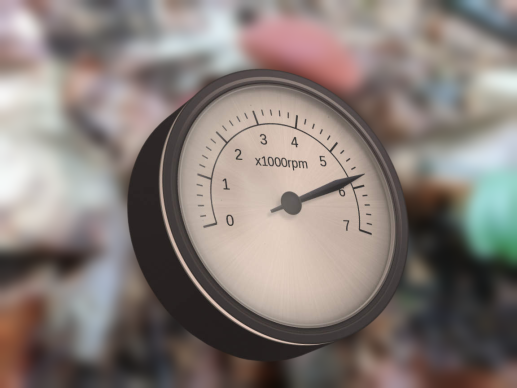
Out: 5800,rpm
